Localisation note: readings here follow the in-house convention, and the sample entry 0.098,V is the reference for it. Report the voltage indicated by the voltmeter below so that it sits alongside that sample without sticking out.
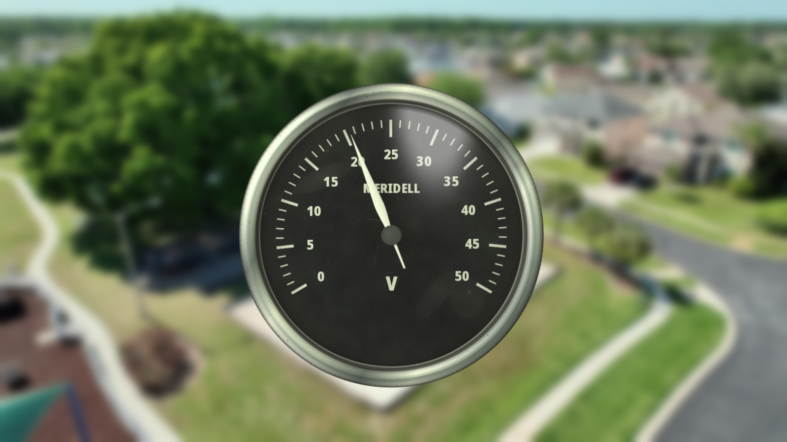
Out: 20.5,V
